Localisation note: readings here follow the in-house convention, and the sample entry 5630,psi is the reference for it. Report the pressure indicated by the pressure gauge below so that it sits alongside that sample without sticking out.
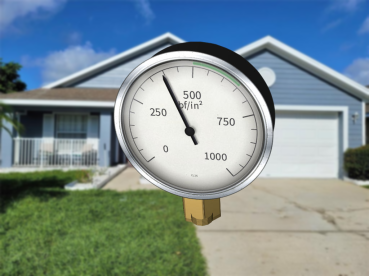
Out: 400,psi
